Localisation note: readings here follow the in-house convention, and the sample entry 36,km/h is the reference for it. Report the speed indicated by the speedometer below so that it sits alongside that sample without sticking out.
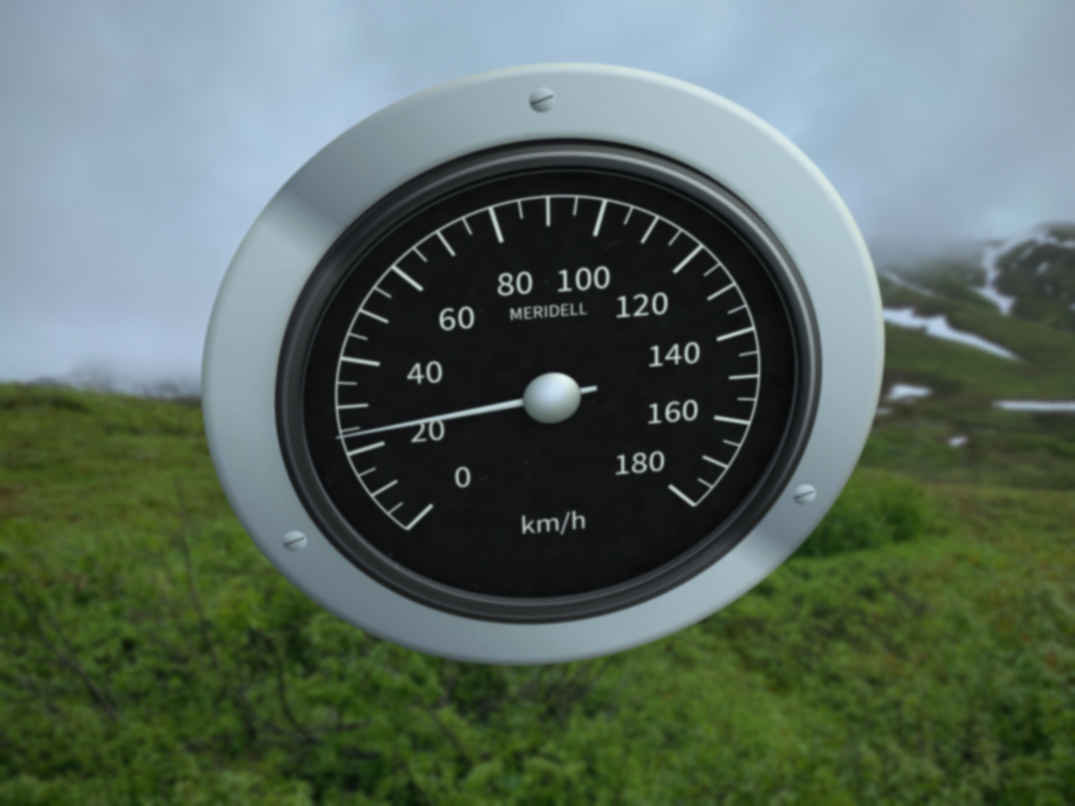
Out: 25,km/h
